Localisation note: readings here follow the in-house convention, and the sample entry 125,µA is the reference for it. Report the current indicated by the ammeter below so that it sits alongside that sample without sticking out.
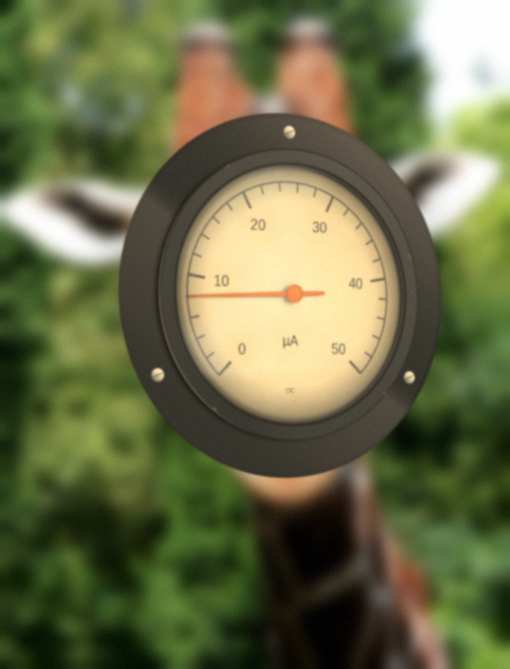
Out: 8,µA
